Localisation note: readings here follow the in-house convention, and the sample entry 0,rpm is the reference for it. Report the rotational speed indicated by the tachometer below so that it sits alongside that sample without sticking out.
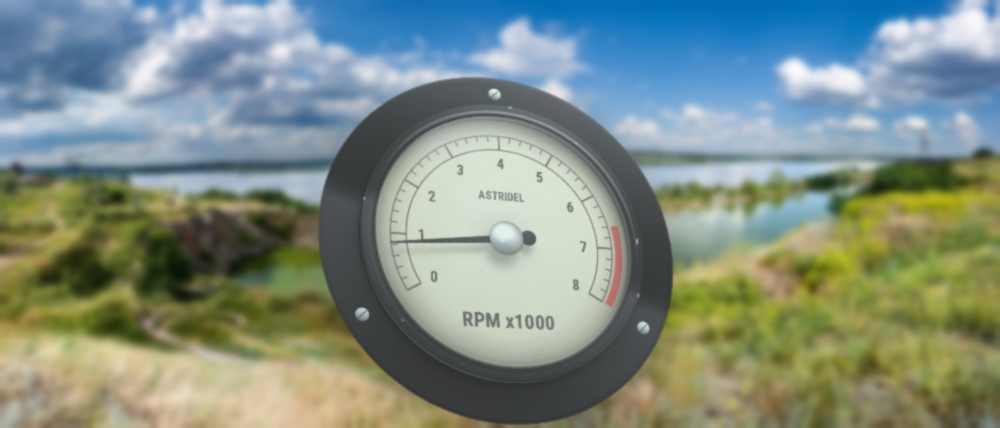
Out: 800,rpm
